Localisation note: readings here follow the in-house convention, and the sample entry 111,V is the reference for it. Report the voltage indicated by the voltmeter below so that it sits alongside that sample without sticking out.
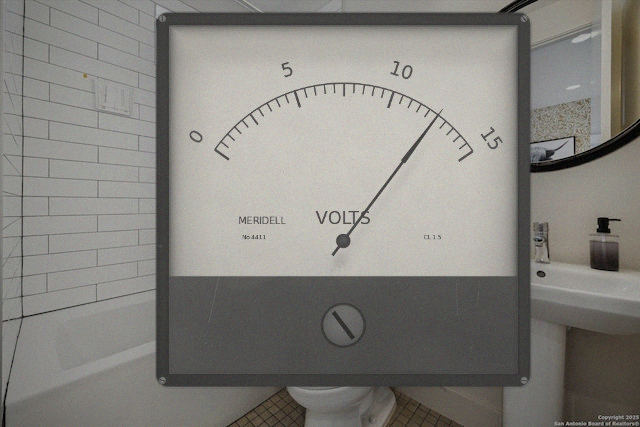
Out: 12.5,V
